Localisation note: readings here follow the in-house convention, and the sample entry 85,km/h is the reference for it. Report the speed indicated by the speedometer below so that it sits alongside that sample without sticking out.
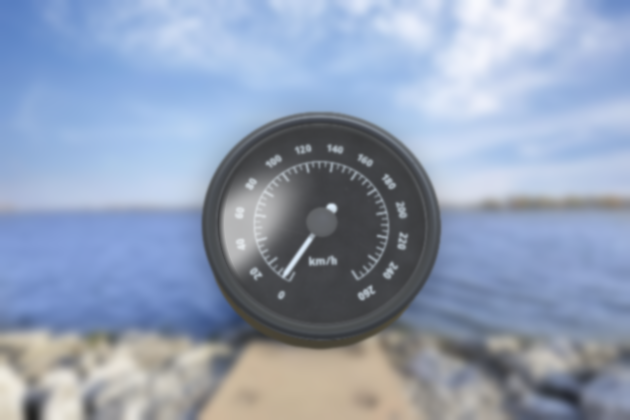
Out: 5,km/h
